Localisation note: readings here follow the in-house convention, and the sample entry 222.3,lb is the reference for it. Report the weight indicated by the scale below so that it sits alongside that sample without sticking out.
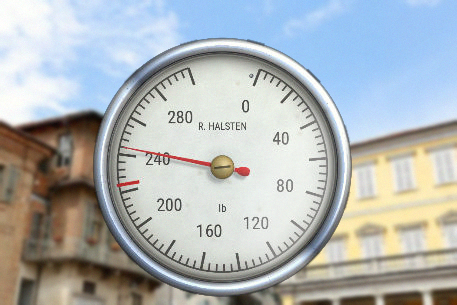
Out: 244,lb
